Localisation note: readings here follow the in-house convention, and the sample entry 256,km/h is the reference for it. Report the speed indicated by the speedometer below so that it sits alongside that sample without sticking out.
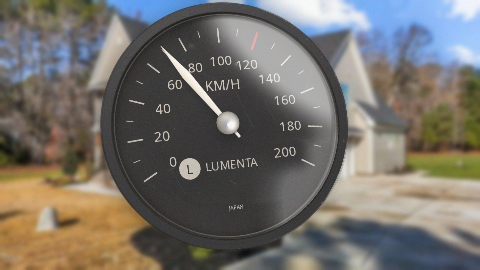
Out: 70,km/h
